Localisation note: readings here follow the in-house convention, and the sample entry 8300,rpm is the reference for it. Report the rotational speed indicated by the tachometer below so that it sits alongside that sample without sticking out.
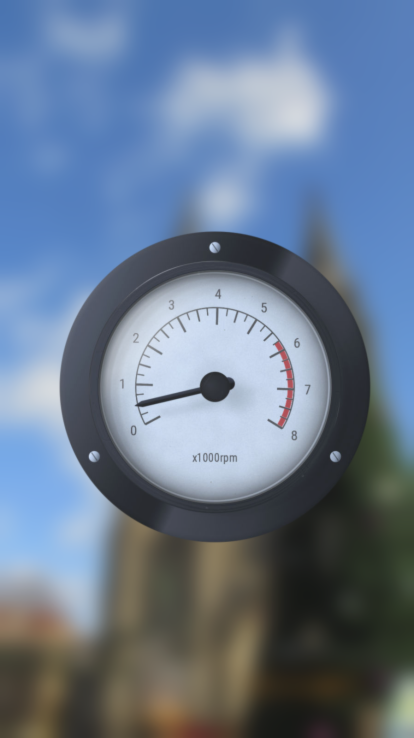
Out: 500,rpm
